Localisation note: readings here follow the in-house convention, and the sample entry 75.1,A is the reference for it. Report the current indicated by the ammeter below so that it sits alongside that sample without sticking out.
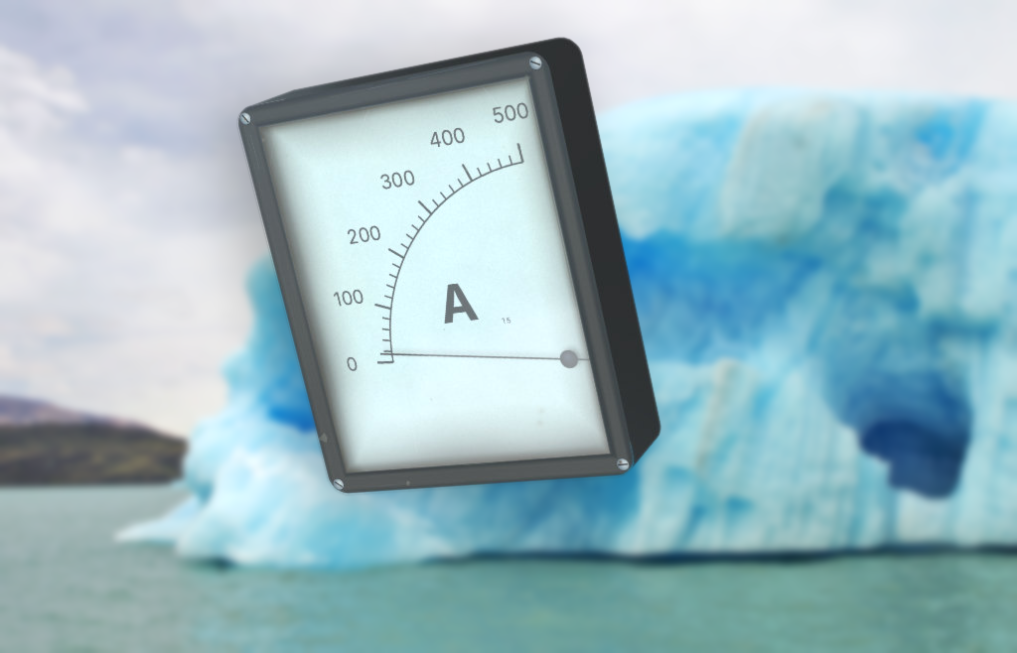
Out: 20,A
